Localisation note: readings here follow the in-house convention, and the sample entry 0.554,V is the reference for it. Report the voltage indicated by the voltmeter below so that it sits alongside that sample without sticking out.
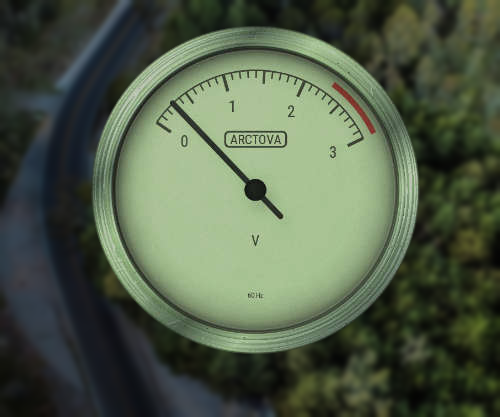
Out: 0.3,V
